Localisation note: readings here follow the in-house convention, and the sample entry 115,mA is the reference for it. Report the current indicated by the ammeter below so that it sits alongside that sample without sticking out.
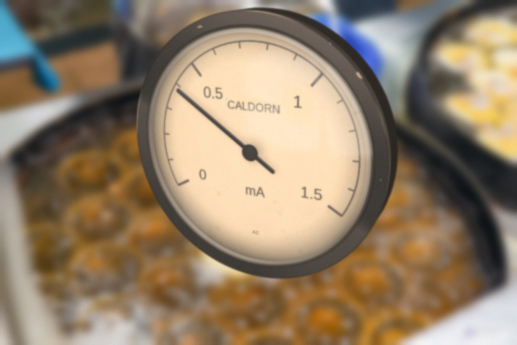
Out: 0.4,mA
